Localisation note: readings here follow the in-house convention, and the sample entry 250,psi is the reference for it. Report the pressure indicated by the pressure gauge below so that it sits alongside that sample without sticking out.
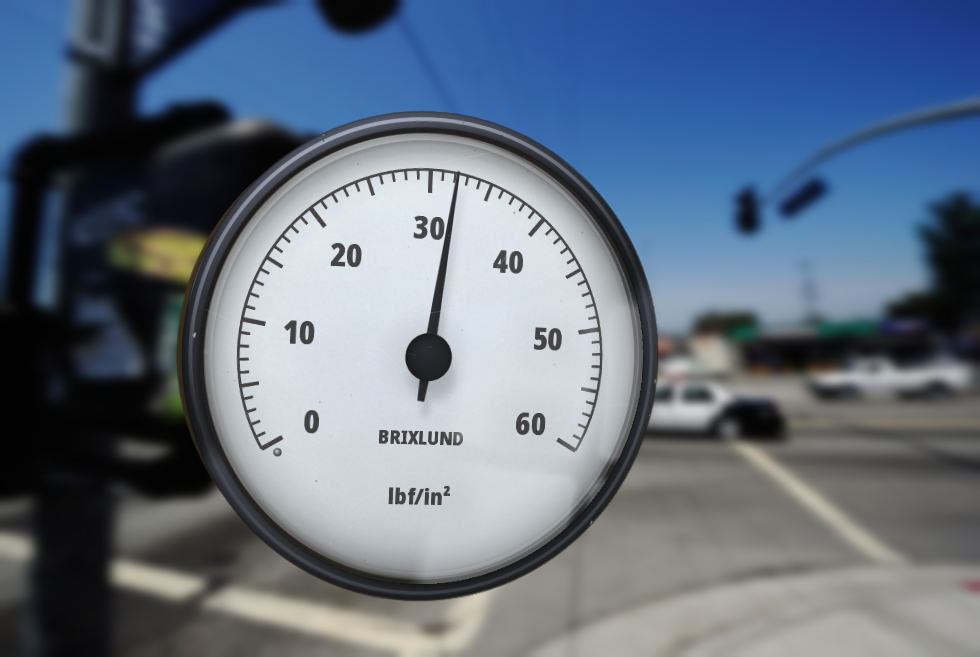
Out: 32,psi
